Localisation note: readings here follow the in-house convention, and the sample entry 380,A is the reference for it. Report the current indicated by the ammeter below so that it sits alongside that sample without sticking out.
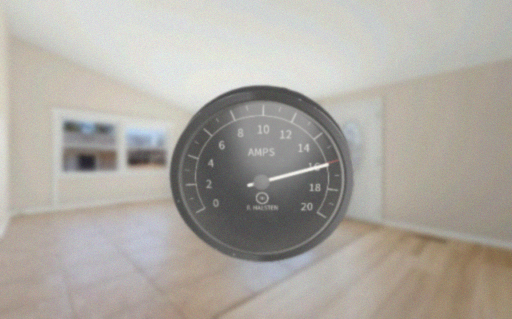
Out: 16,A
